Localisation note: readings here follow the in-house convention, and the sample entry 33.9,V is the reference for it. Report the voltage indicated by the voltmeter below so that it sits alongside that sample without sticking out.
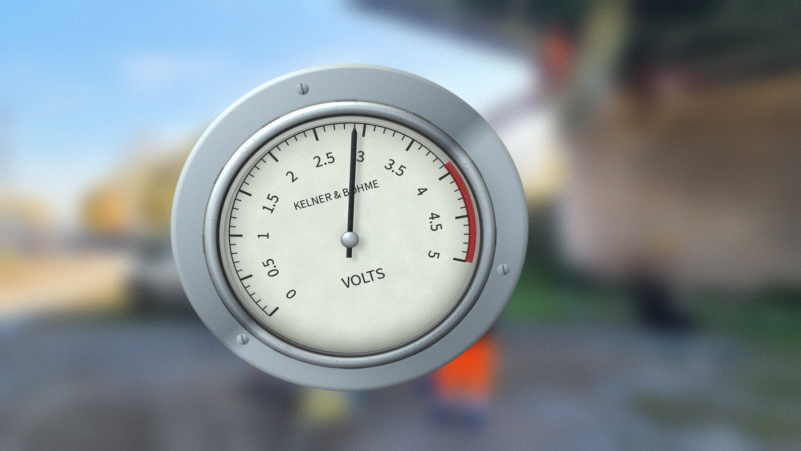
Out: 2.9,V
